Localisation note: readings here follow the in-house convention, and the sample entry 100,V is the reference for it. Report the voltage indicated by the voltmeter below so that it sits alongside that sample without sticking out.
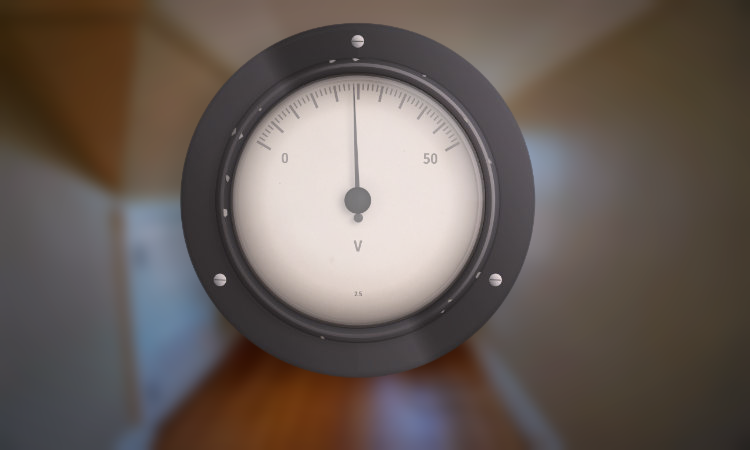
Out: 24,V
